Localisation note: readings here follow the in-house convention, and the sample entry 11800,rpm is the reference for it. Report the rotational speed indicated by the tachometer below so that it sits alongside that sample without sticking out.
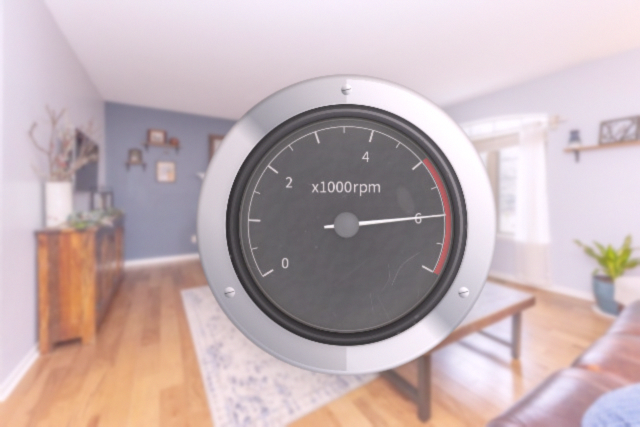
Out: 6000,rpm
